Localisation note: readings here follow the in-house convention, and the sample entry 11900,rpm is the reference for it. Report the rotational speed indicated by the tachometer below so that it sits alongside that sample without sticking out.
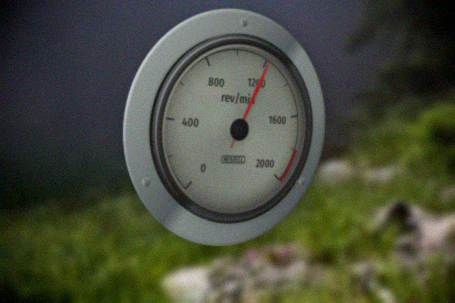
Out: 1200,rpm
